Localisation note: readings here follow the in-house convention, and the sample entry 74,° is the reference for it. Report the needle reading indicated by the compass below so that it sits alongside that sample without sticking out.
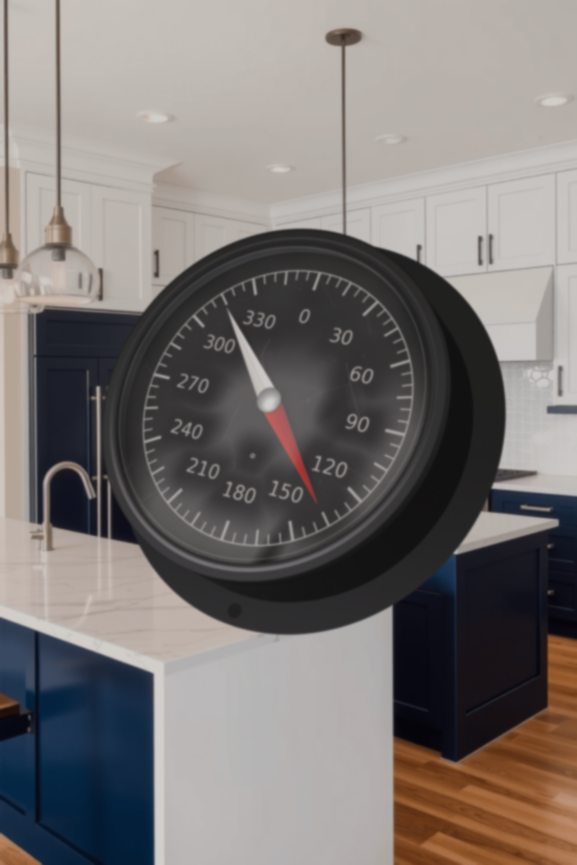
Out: 135,°
